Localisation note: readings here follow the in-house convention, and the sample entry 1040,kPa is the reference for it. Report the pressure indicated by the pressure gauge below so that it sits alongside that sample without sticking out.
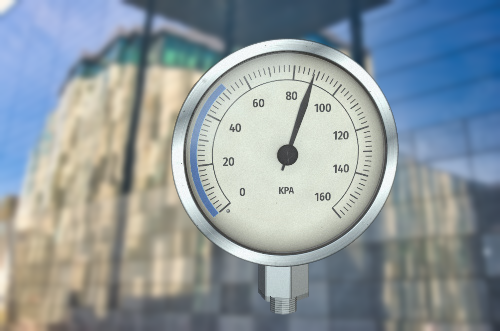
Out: 88,kPa
